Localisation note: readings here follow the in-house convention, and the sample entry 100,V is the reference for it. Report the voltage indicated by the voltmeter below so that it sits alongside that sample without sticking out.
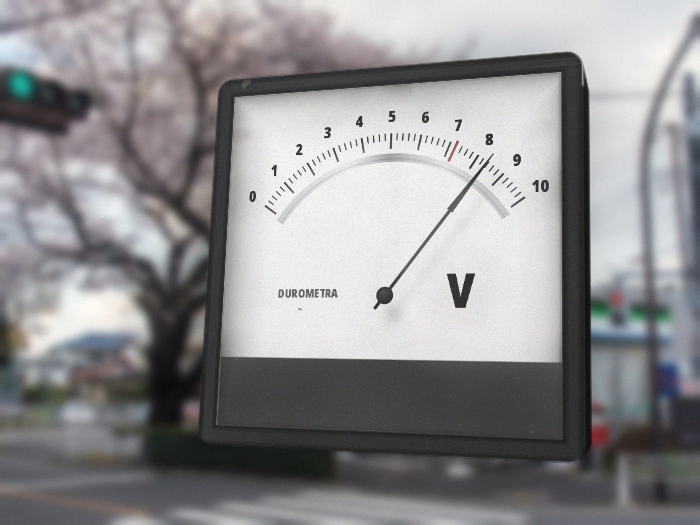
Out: 8.4,V
